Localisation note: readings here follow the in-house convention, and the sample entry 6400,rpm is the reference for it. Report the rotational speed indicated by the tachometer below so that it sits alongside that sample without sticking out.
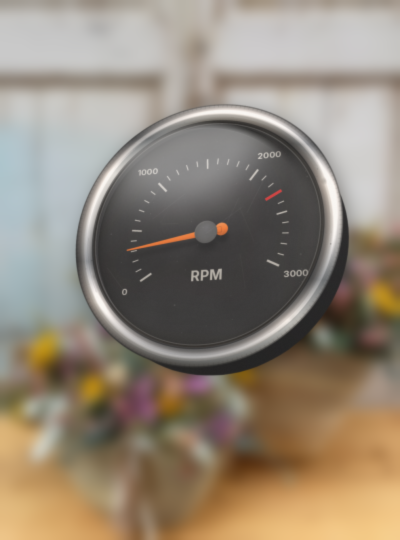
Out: 300,rpm
